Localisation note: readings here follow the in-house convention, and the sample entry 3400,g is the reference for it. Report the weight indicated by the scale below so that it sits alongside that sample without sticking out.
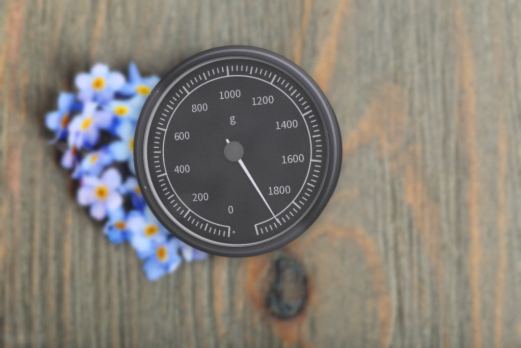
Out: 1900,g
